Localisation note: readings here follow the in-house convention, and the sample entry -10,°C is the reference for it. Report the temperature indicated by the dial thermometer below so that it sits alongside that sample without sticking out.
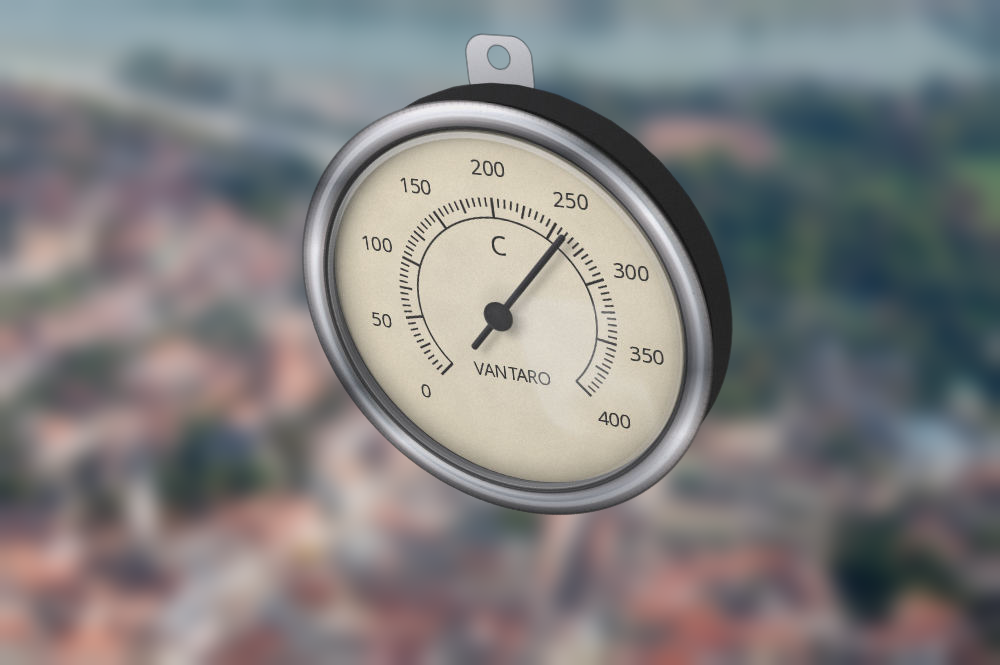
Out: 260,°C
